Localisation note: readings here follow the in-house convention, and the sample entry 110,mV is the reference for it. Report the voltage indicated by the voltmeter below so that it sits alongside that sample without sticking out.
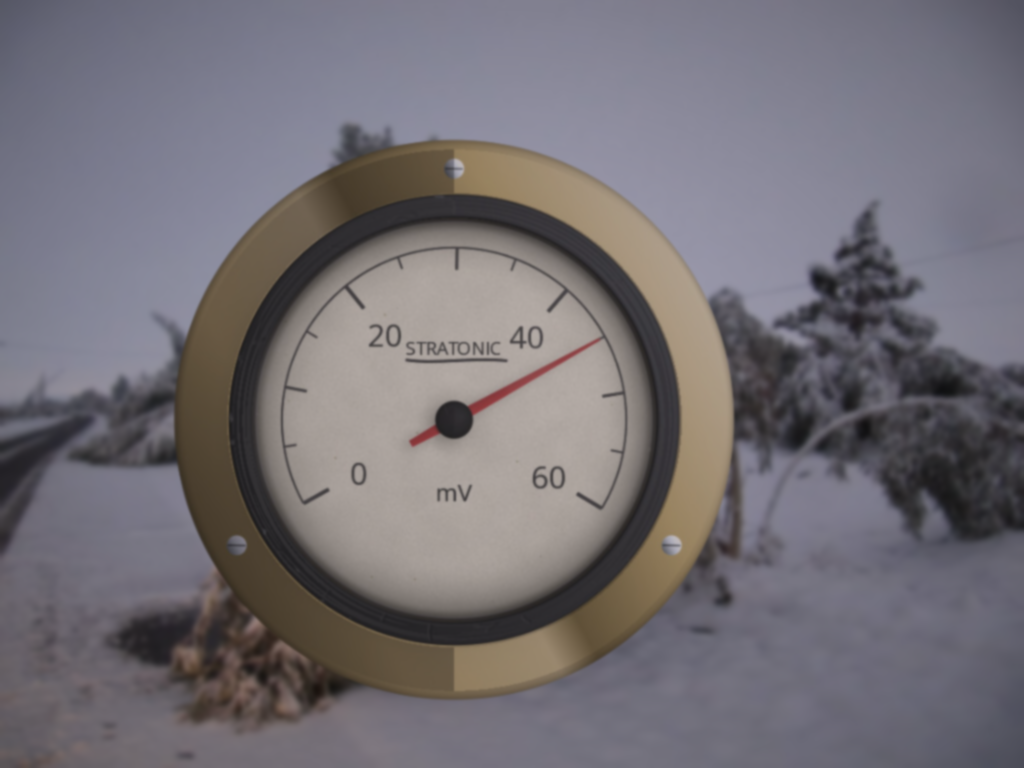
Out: 45,mV
